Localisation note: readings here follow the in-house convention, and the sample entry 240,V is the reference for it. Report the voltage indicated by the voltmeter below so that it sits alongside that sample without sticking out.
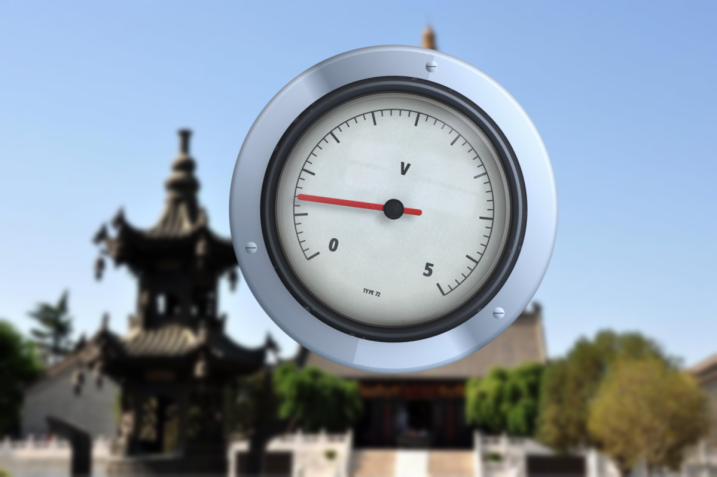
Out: 0.7,V
